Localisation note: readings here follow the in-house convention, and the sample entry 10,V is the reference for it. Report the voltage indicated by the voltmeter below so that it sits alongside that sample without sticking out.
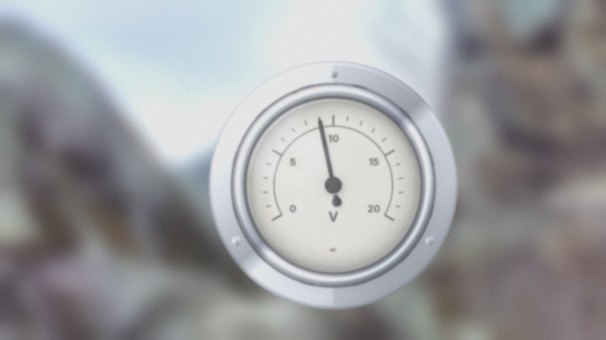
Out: 9,V
